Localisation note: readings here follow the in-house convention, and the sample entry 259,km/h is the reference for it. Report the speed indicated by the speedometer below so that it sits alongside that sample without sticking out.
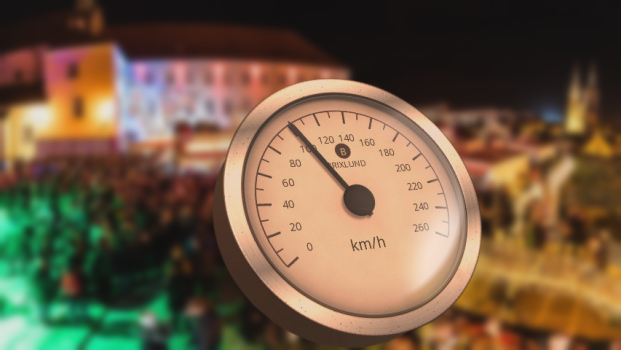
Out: 100,km/h
